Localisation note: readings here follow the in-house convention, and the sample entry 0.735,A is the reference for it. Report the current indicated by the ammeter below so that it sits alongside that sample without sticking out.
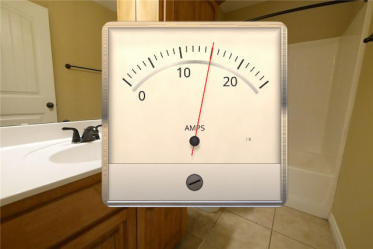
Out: 15,A
